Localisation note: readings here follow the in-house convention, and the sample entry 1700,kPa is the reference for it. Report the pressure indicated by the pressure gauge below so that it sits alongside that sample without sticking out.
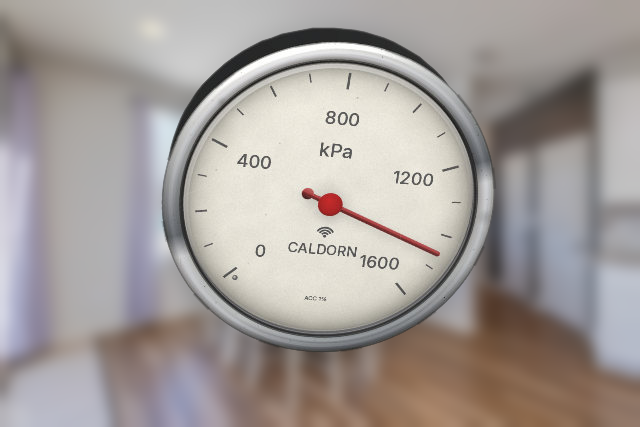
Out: 1450,kPa
